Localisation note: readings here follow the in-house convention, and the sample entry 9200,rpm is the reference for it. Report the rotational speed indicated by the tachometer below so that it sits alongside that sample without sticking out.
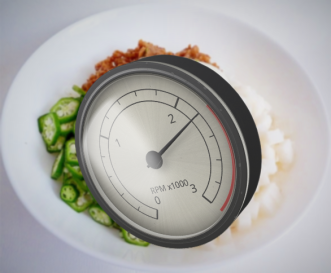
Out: 2200,rpm
